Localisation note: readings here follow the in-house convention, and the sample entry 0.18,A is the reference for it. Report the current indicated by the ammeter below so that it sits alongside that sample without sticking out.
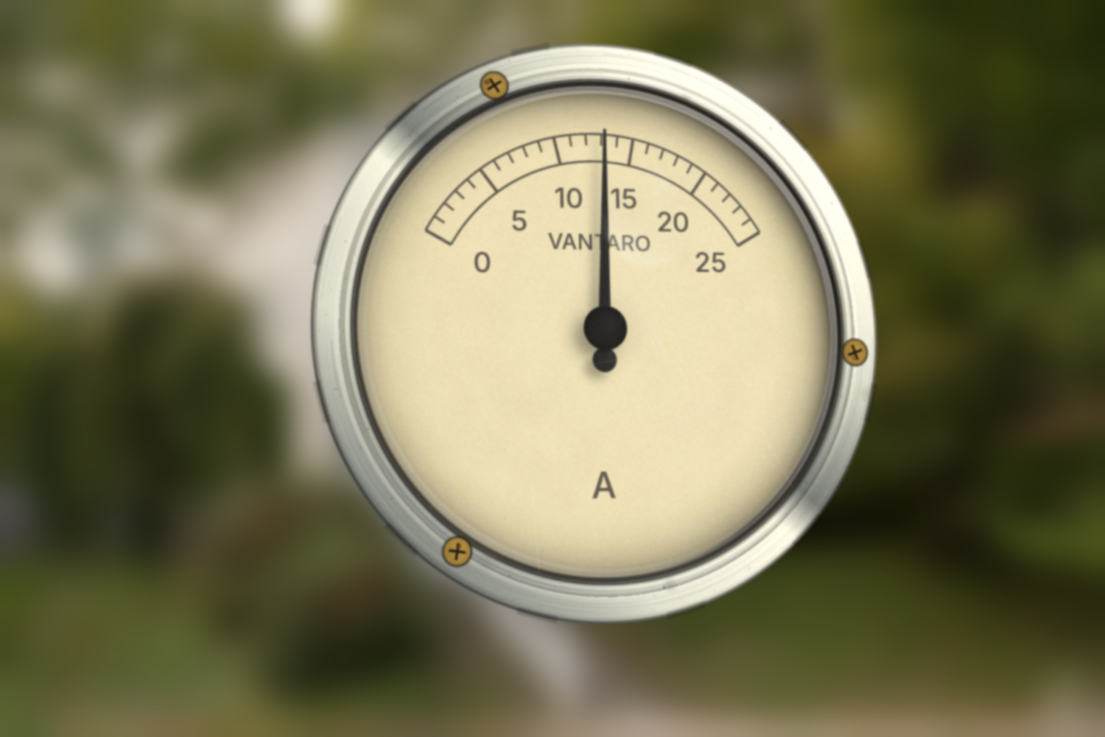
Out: 13,A
